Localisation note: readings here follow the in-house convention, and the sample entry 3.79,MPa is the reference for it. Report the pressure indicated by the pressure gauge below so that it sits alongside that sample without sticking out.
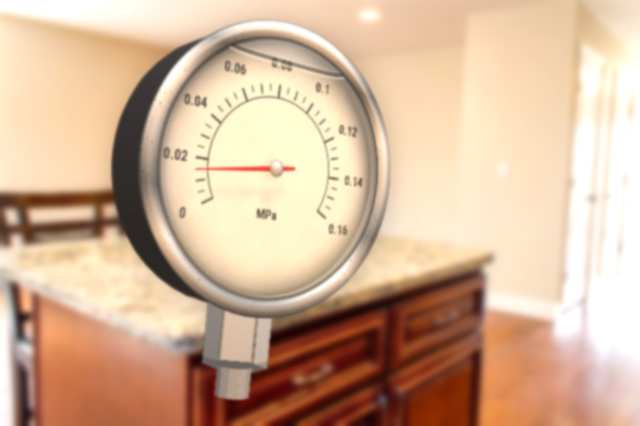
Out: 0.015,MPa
